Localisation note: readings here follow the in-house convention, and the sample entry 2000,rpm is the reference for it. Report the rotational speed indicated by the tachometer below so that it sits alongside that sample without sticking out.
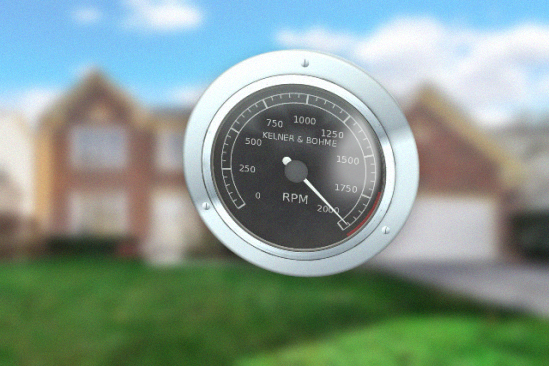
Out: 1950,rpm
